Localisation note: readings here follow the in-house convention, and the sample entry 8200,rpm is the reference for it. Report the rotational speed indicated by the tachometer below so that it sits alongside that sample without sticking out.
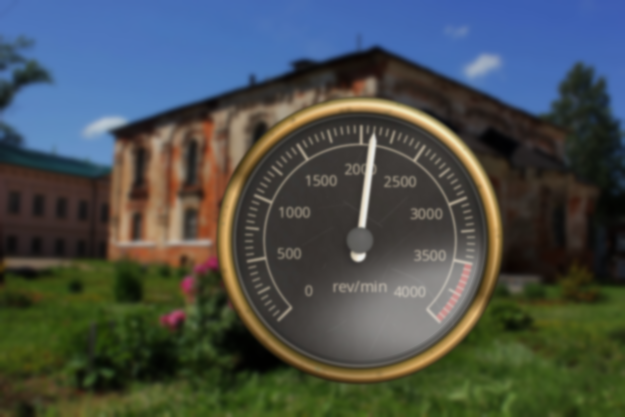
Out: 2100,rpm
